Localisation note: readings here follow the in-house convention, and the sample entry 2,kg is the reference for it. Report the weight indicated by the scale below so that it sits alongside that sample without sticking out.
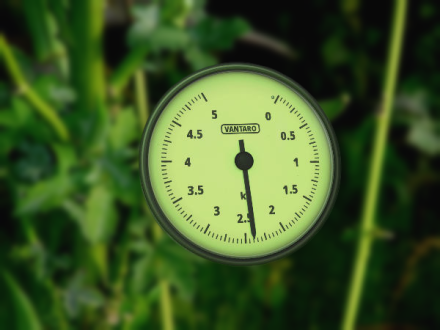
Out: 2.4,kg
